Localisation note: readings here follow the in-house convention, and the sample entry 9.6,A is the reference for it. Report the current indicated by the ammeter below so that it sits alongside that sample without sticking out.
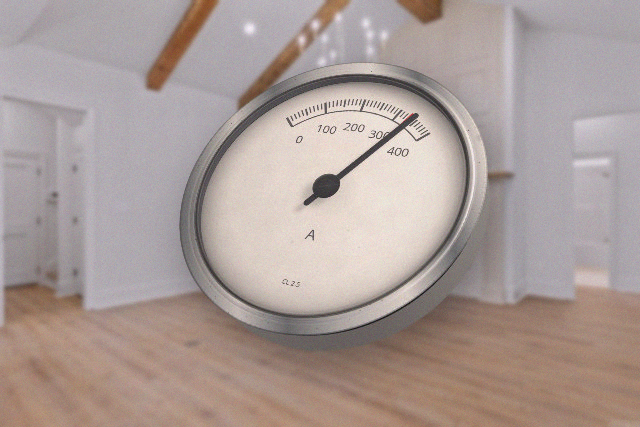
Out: 350,A
